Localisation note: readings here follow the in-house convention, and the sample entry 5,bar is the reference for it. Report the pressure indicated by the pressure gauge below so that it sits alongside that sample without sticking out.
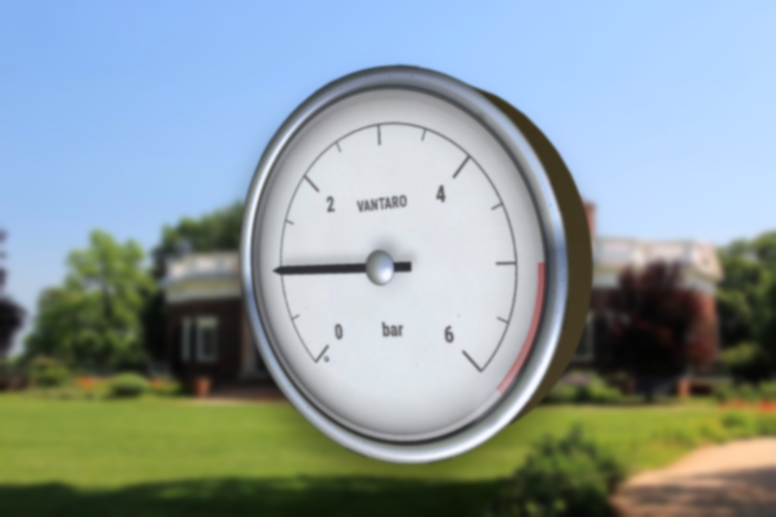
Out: 1,bar
